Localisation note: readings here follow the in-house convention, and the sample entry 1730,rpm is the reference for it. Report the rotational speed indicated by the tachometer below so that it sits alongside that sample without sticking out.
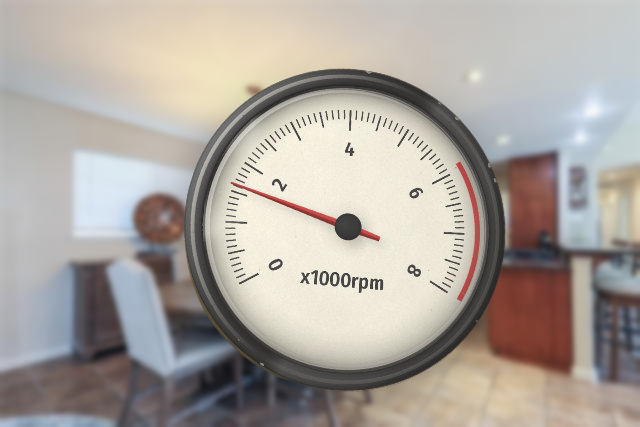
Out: 1600,rpm
